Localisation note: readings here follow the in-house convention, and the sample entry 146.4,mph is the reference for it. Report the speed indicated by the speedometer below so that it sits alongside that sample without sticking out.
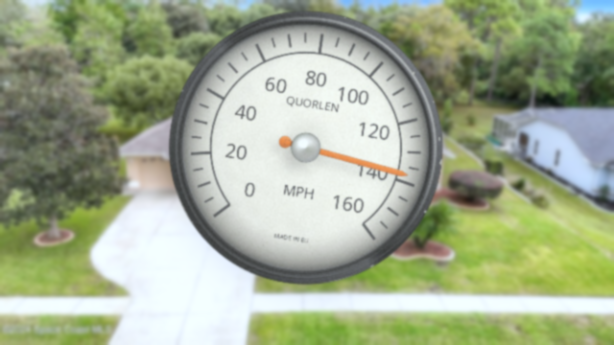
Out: 137.5,mph
